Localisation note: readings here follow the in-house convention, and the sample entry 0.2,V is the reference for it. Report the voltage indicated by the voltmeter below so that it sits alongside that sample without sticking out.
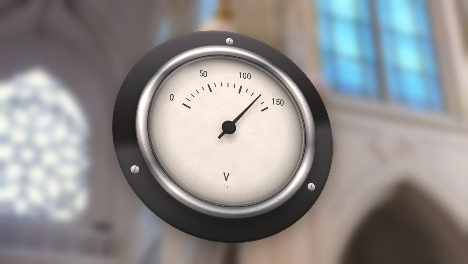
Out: 130,V
